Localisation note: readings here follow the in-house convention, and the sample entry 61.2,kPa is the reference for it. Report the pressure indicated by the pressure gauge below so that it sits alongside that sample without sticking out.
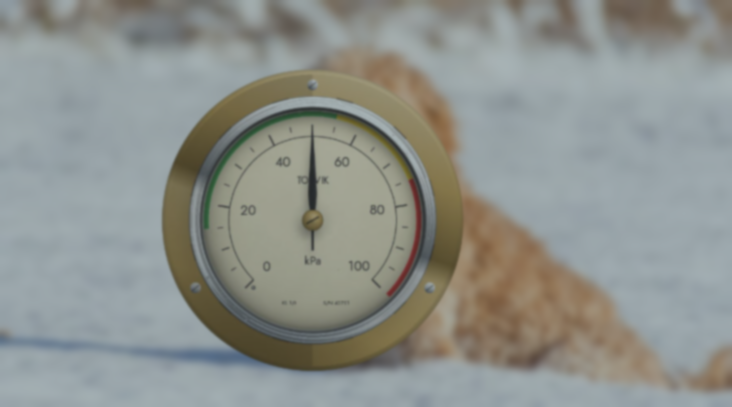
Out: 50,kPa
